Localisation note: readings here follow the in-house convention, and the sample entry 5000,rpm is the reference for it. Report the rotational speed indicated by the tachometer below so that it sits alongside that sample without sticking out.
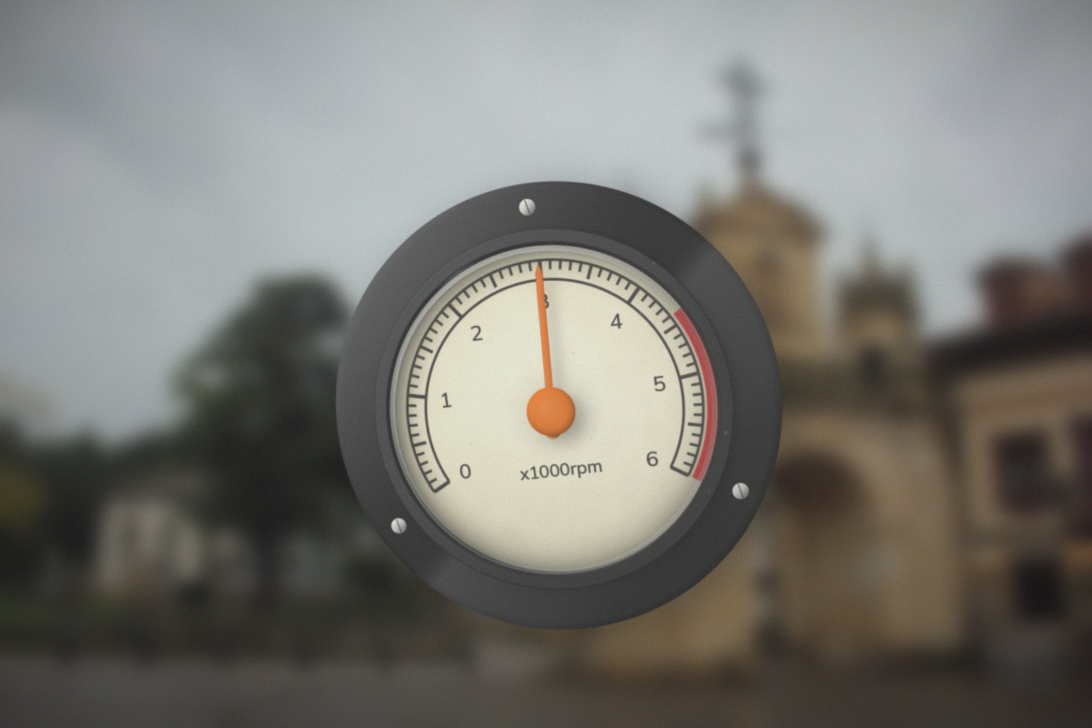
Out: 3000,rpm
